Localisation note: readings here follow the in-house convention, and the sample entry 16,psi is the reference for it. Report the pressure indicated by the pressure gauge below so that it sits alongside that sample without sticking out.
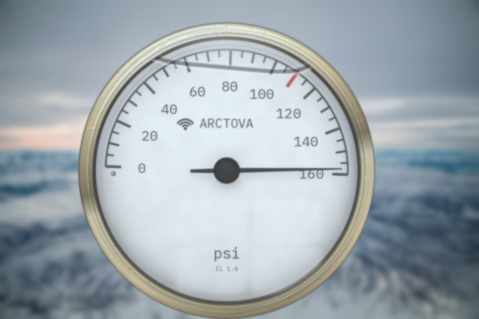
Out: 157.5,psi
